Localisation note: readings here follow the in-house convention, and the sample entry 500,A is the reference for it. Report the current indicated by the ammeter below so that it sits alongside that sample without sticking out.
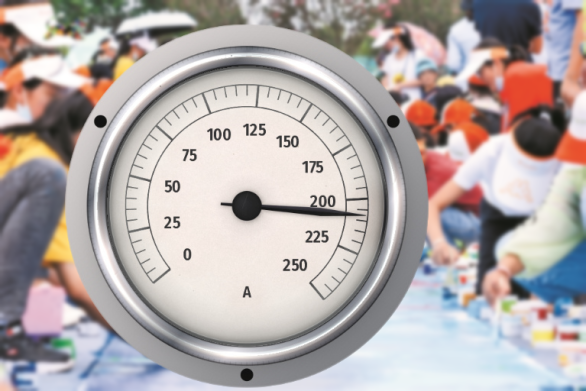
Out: 207.5,A
